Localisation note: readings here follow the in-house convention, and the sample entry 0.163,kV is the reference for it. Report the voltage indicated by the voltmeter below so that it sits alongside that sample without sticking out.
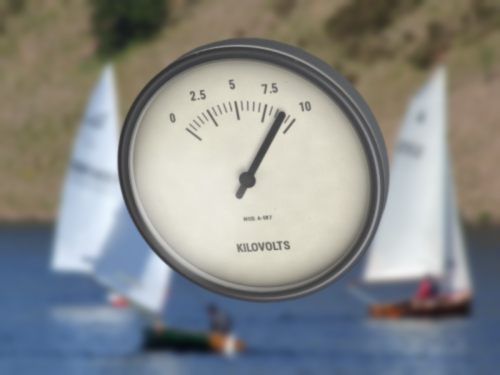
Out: 9,kV
